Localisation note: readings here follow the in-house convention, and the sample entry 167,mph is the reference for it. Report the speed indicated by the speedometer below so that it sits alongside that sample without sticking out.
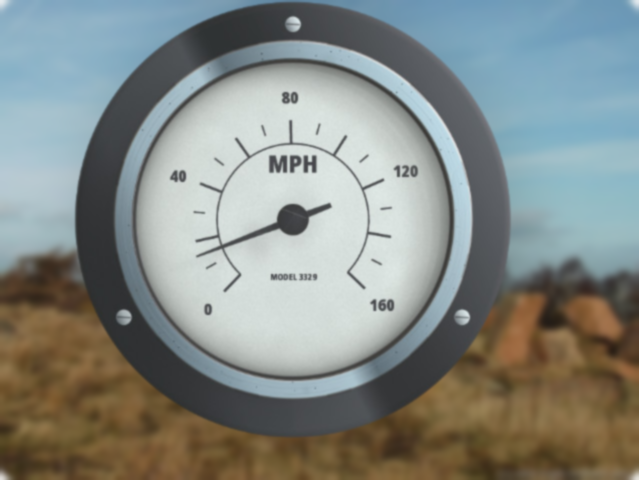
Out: 15,mph
